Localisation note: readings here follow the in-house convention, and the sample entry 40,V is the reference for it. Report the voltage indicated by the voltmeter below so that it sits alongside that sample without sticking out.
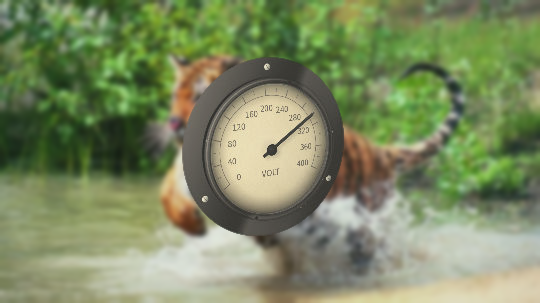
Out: 300,V
